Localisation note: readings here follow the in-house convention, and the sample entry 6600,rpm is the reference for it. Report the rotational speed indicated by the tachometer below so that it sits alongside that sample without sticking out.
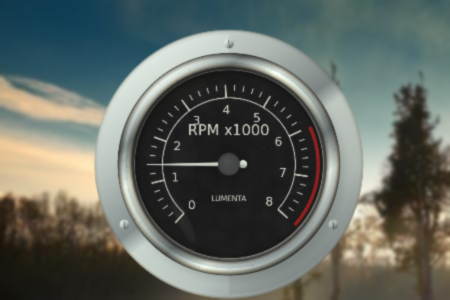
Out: 1400,rpm
